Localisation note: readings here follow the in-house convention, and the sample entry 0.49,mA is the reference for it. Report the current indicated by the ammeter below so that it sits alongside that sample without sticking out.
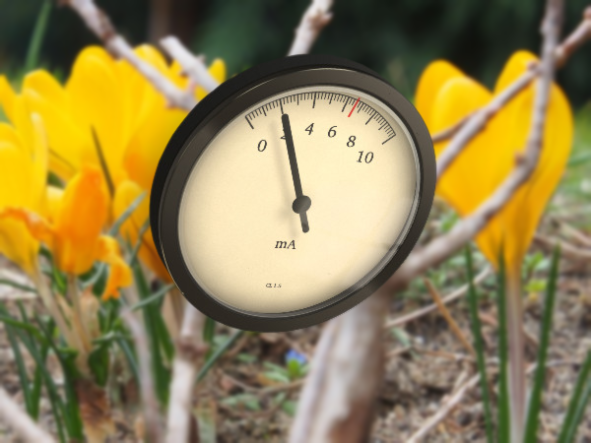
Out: 2,mA
